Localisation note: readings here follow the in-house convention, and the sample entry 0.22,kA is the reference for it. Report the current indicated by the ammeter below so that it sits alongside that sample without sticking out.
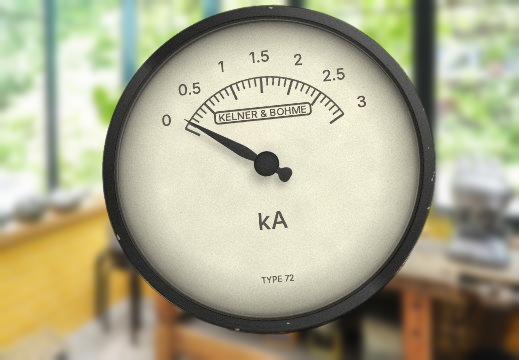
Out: 0.1,kA
